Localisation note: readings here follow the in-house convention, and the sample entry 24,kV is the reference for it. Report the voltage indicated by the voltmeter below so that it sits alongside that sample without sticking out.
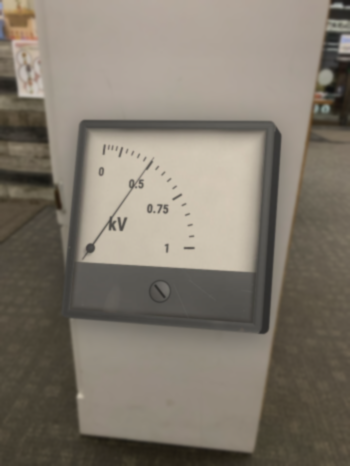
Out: 0.5,kV
